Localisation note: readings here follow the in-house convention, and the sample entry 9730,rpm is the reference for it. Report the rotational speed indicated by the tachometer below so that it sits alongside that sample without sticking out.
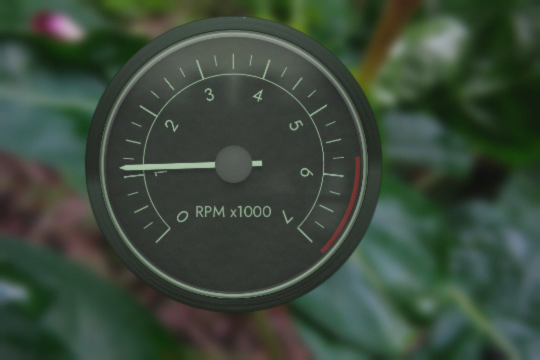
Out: 1125,rpm
